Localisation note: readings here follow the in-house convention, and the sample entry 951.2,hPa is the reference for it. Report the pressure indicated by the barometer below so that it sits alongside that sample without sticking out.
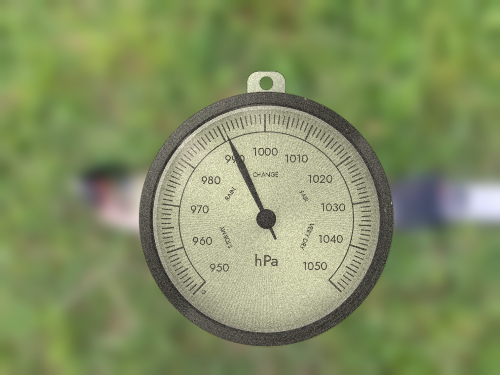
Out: 991,hPa
